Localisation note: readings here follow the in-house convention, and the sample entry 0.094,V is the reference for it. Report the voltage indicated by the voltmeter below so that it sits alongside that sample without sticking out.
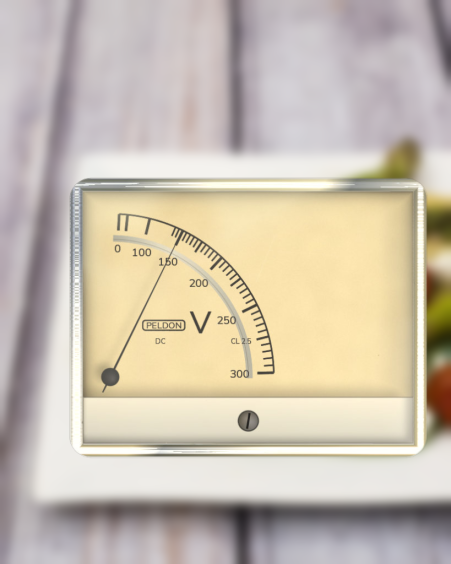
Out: 150,V
